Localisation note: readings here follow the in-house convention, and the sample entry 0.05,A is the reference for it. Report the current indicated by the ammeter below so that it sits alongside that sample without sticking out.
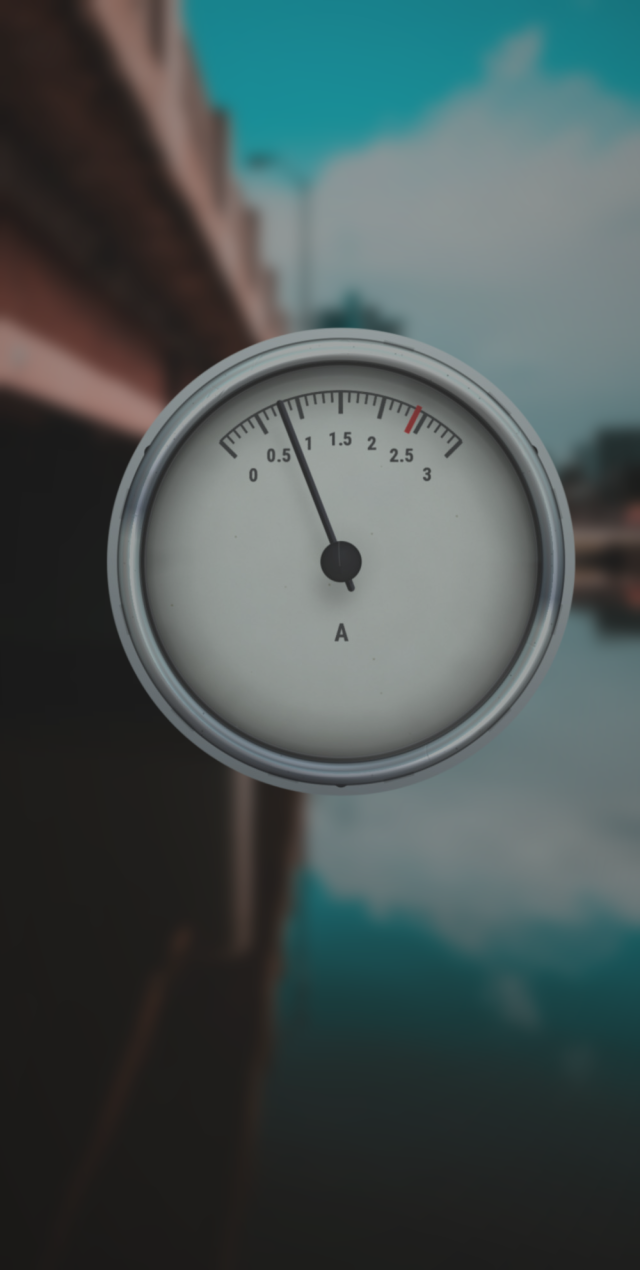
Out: 0.8,A
